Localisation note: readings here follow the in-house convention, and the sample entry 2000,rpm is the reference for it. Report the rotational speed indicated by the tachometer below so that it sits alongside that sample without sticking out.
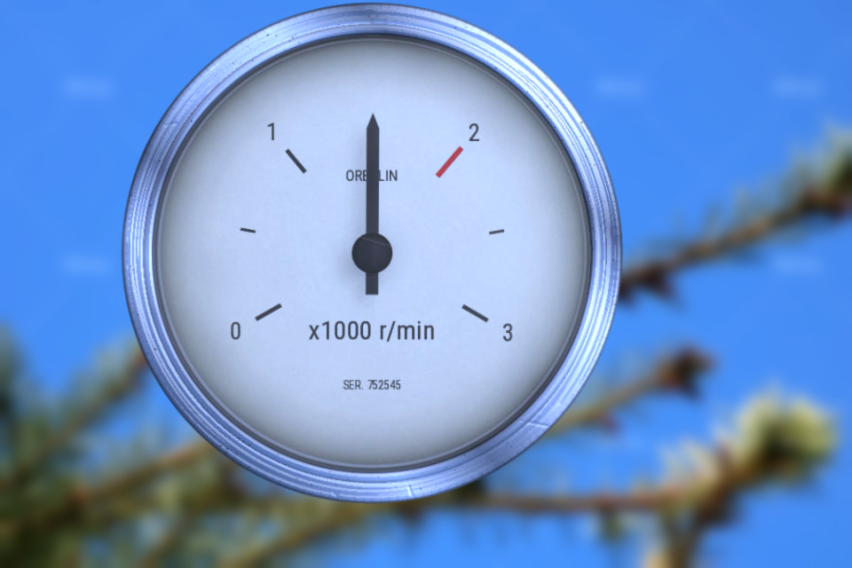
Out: 1500,rpm
